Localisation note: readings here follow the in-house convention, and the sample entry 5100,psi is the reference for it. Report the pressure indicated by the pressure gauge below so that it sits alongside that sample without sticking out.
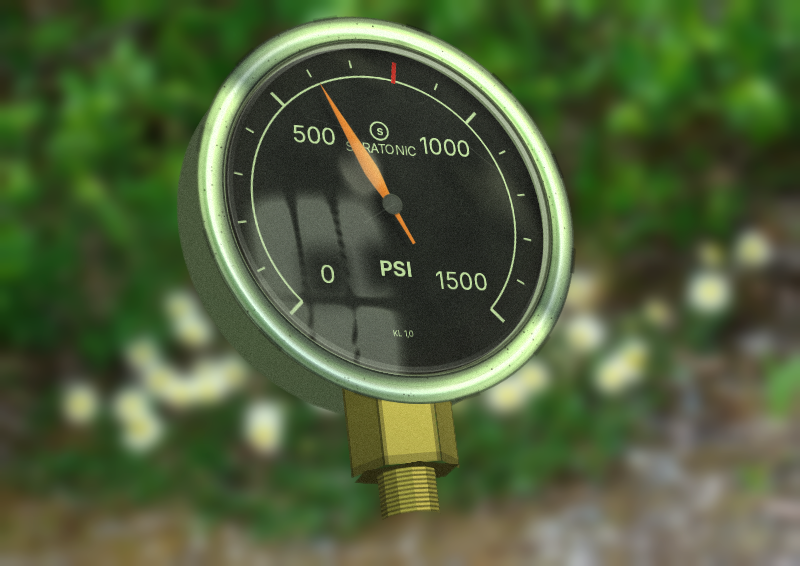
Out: 600,psi
